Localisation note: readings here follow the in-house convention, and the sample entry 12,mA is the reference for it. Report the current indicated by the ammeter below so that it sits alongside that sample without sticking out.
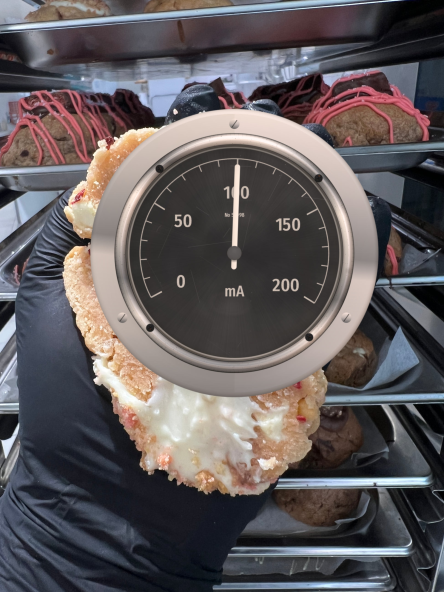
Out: 100,mA
